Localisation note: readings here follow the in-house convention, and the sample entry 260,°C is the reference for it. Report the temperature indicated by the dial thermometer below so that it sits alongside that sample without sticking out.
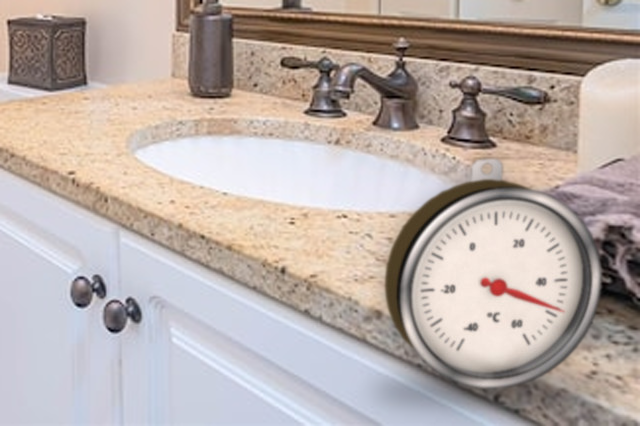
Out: 48,°C
